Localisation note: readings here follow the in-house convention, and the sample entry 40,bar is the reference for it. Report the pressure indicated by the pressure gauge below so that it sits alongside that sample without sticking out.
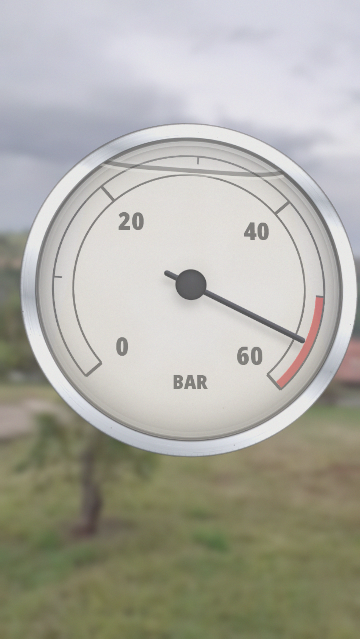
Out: 55,bar
